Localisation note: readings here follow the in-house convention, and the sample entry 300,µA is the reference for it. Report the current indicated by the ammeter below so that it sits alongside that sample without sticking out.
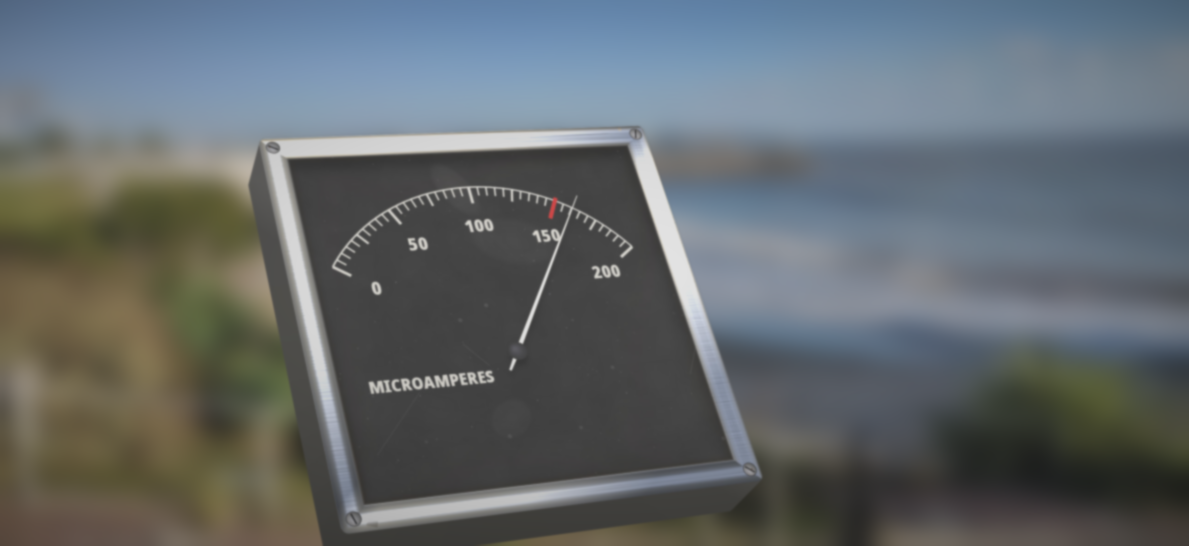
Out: 160,µA
